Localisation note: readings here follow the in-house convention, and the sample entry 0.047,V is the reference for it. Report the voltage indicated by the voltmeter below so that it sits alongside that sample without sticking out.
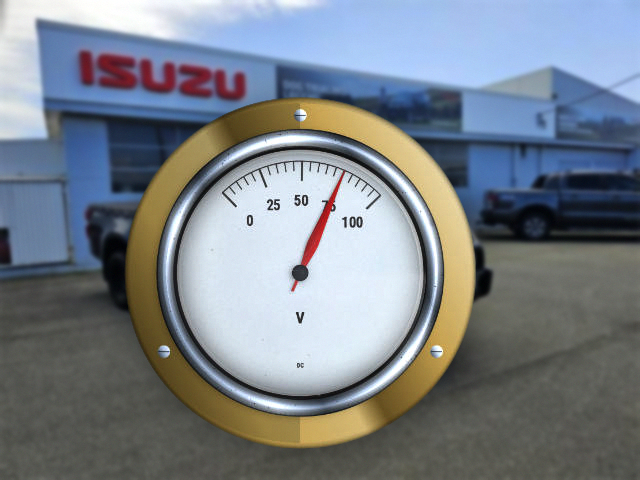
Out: 75,V
